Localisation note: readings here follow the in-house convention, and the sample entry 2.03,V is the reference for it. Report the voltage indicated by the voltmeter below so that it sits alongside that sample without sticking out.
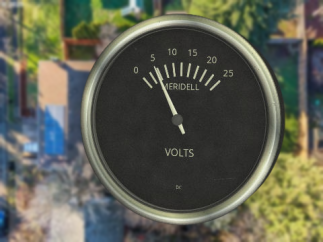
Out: 5,V
